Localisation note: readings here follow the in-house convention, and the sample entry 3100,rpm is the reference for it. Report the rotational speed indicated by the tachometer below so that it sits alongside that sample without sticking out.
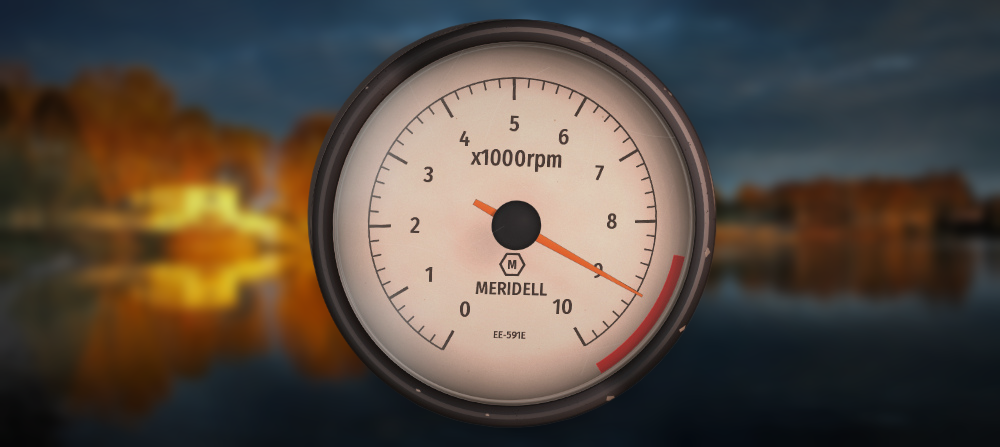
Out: 9000,rpm
